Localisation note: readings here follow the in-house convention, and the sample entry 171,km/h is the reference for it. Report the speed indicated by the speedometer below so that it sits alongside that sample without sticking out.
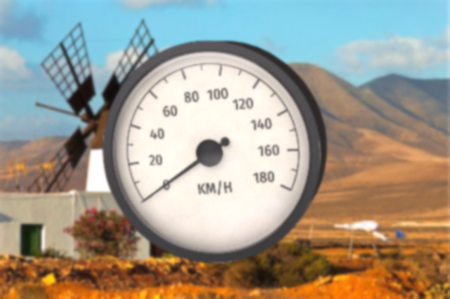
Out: 0,km/h
